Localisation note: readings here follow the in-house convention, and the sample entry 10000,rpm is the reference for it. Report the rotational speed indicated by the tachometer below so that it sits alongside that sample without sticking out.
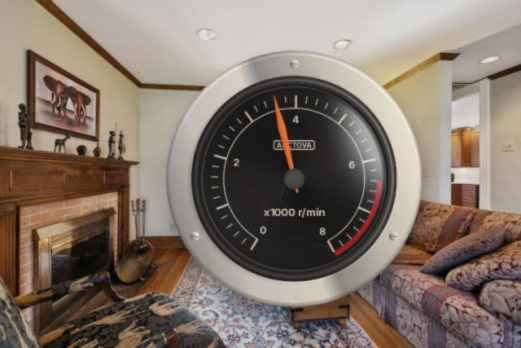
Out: 3600,rpm
